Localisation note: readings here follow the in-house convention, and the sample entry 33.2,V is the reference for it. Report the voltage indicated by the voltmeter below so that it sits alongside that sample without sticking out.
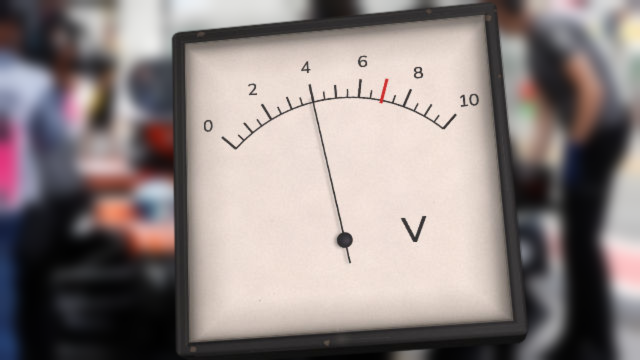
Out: 4,V
